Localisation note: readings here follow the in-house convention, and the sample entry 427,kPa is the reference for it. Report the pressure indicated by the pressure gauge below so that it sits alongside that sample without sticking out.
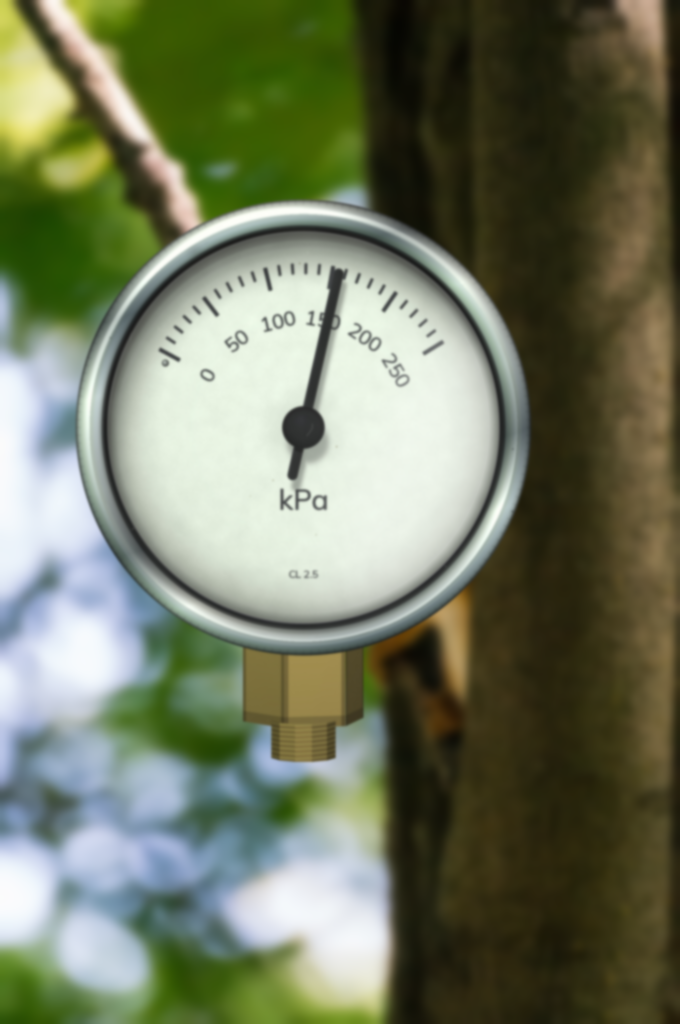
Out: 155,kPa
